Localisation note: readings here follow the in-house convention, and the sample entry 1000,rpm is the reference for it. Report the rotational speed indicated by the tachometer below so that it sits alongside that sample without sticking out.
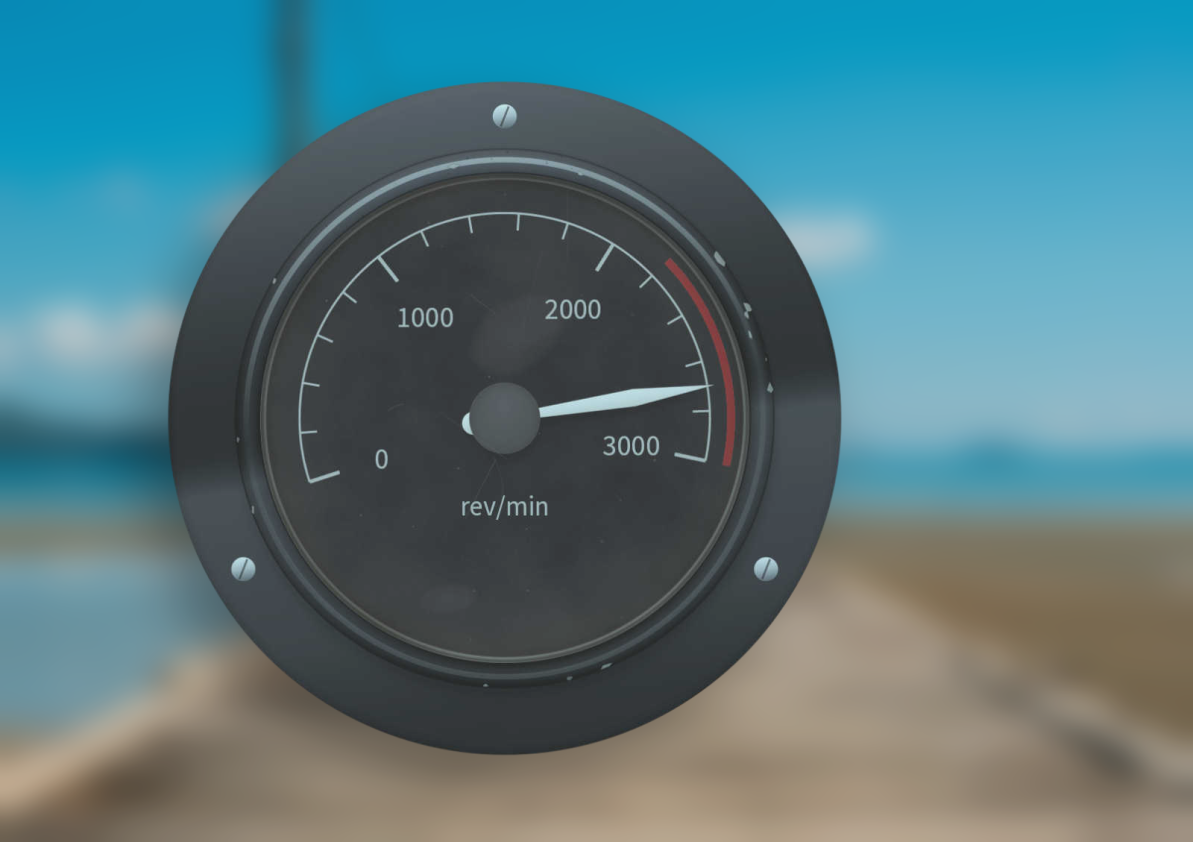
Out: 2700,rpm
